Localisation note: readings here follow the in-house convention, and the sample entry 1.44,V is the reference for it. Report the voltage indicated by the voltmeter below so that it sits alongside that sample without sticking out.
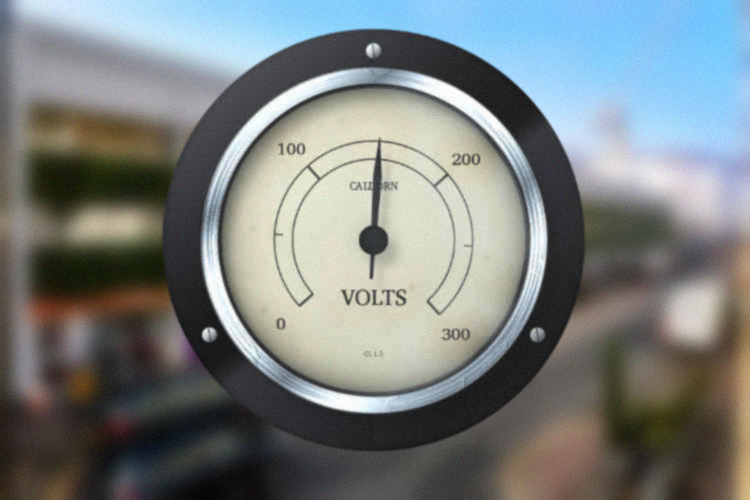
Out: 150,V
